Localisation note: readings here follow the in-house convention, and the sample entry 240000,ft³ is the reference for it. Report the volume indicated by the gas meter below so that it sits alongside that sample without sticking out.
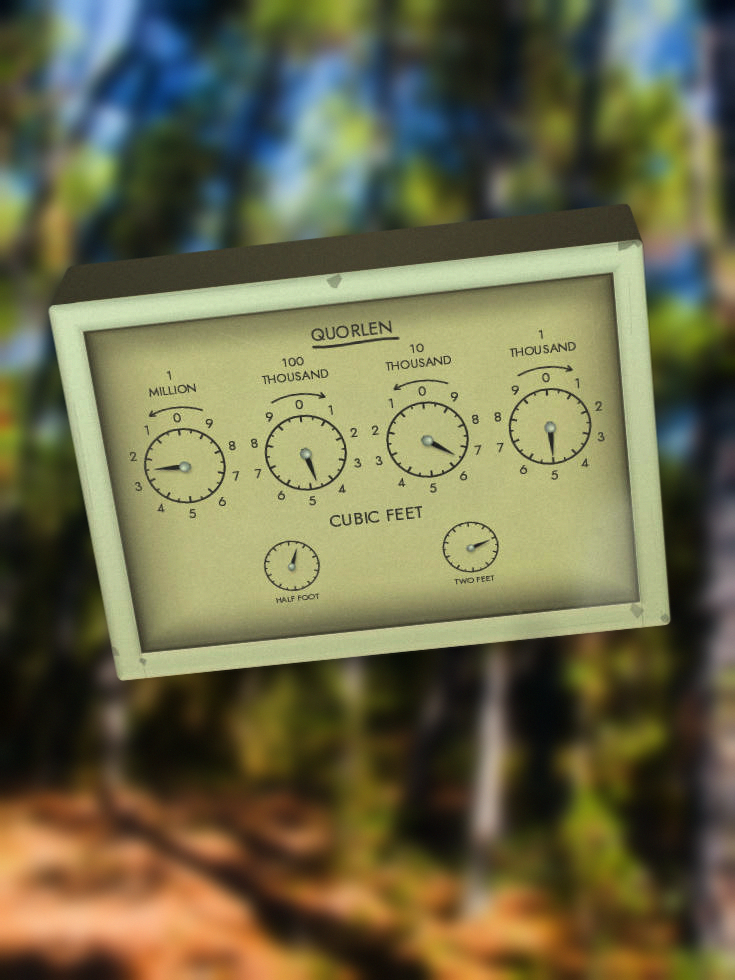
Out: 246500,ft³
